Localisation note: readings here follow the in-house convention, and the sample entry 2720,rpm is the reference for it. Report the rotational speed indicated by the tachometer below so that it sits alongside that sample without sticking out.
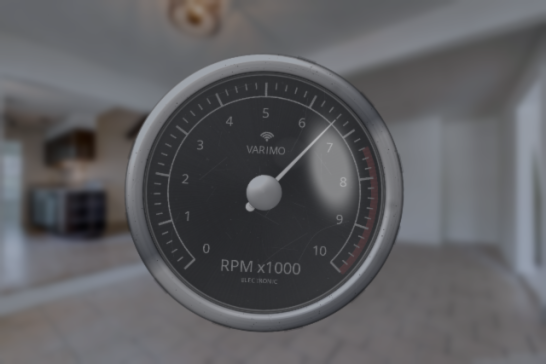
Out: 6600,rpm
